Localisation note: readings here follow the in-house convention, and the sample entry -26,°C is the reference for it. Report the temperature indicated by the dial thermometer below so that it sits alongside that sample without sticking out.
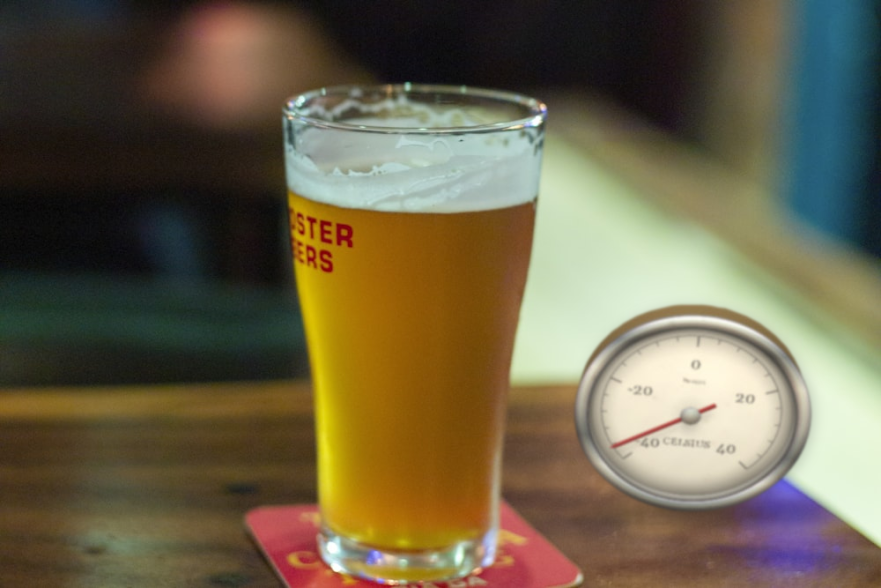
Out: -36,°C
